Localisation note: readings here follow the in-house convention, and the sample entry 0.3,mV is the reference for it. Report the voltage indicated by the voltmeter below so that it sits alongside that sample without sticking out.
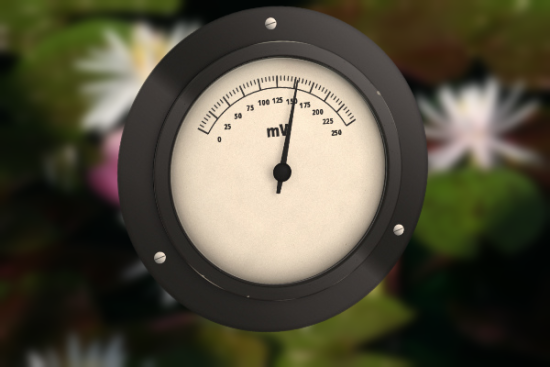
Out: 150,mV
